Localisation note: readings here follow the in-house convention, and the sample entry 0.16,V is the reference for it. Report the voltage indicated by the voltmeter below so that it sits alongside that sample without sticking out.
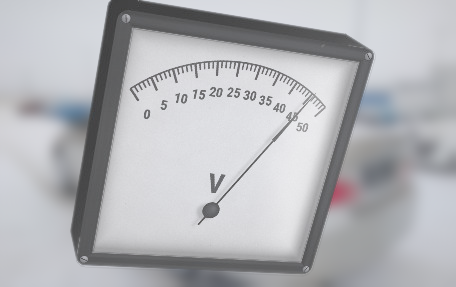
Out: 45,V
